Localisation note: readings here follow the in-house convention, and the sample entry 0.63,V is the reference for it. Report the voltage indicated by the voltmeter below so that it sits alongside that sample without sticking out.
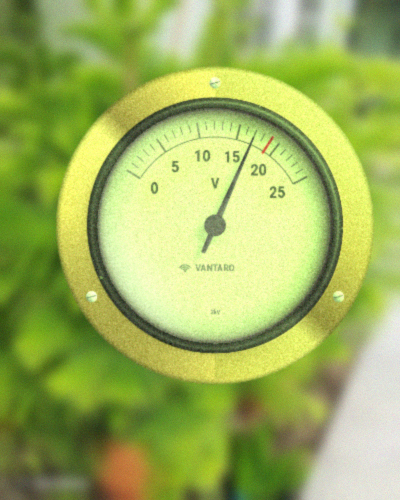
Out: 17,V
